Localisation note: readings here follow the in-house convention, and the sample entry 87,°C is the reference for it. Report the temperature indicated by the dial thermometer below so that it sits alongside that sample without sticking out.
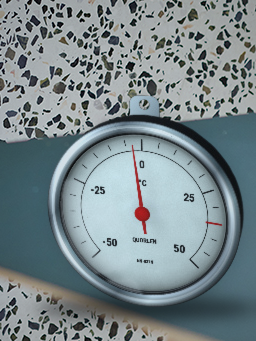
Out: -2.5,°C
